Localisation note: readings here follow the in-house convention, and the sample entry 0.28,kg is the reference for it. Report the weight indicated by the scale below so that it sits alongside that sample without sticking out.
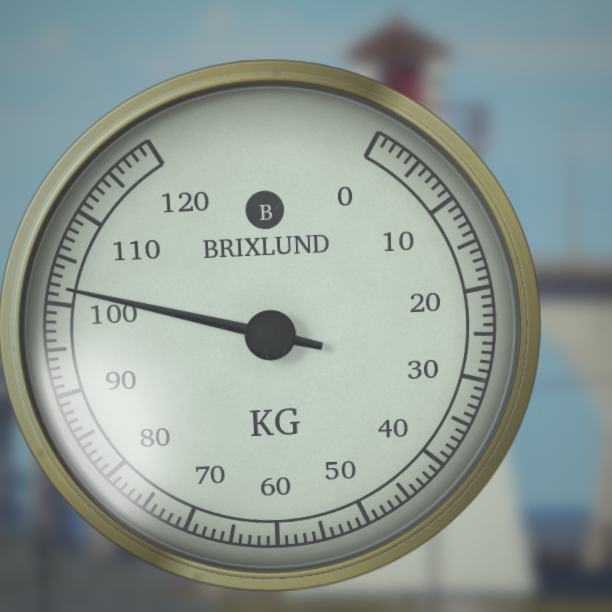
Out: 102,kg
